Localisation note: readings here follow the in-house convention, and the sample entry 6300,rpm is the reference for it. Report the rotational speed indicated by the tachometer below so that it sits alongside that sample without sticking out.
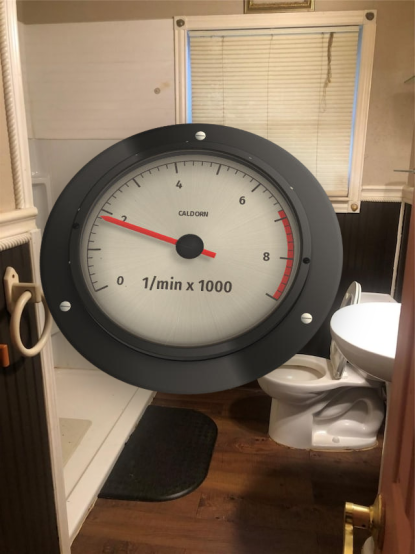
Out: 1800,rpm
